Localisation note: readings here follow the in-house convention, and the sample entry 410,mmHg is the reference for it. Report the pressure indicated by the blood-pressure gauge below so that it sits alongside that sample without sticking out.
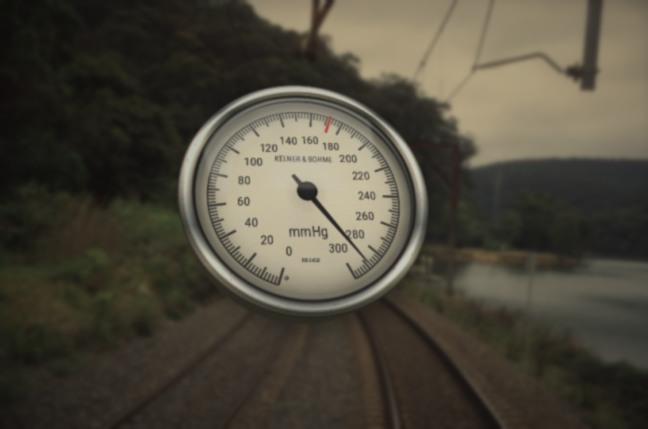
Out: 290,mmHg
